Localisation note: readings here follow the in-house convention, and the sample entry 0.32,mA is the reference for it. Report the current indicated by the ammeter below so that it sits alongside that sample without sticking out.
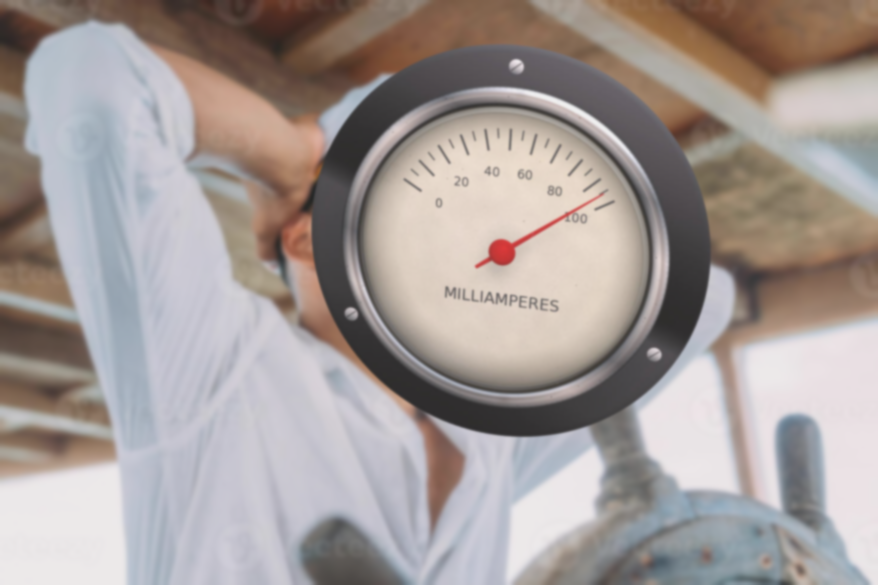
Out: 95,mA
